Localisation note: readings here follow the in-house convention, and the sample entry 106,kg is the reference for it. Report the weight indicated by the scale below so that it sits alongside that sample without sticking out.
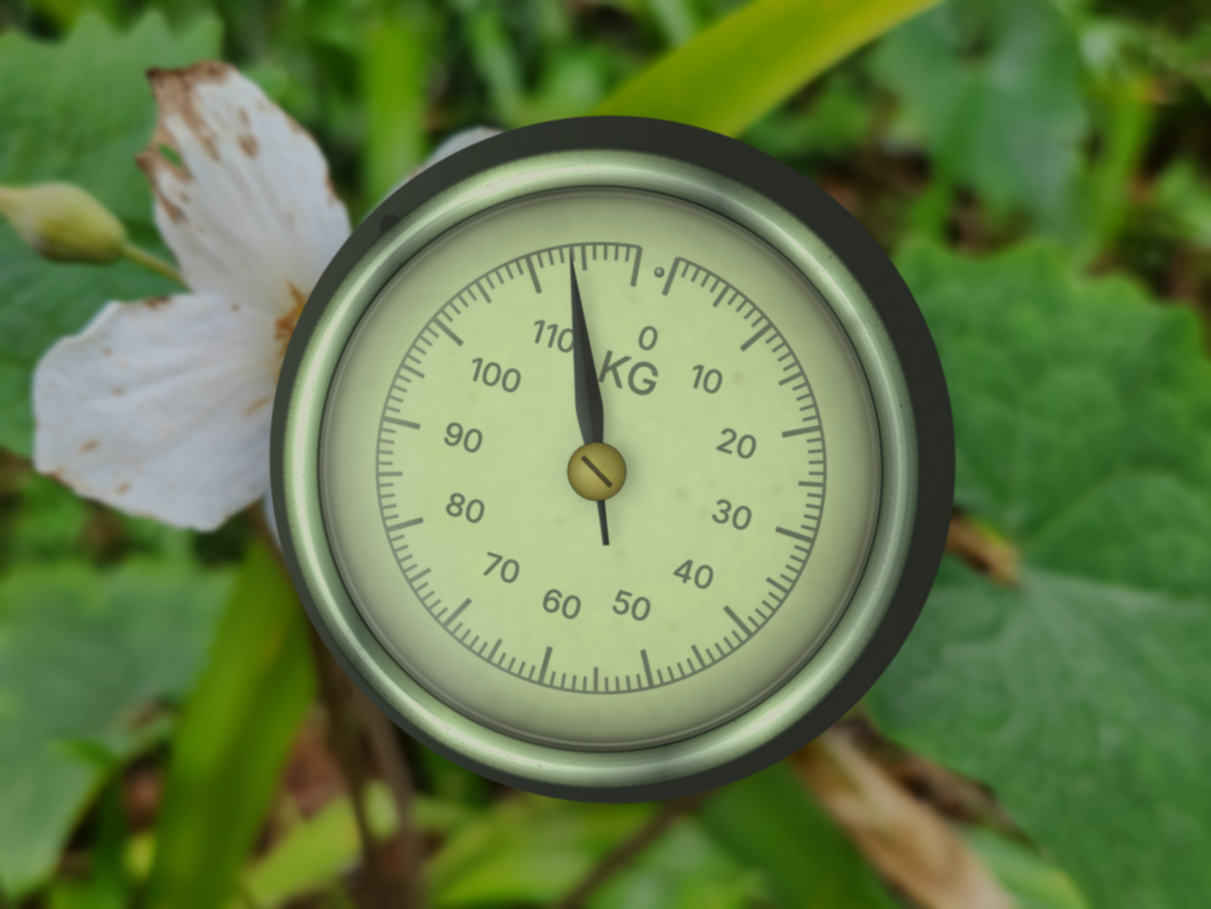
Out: 114,kg
